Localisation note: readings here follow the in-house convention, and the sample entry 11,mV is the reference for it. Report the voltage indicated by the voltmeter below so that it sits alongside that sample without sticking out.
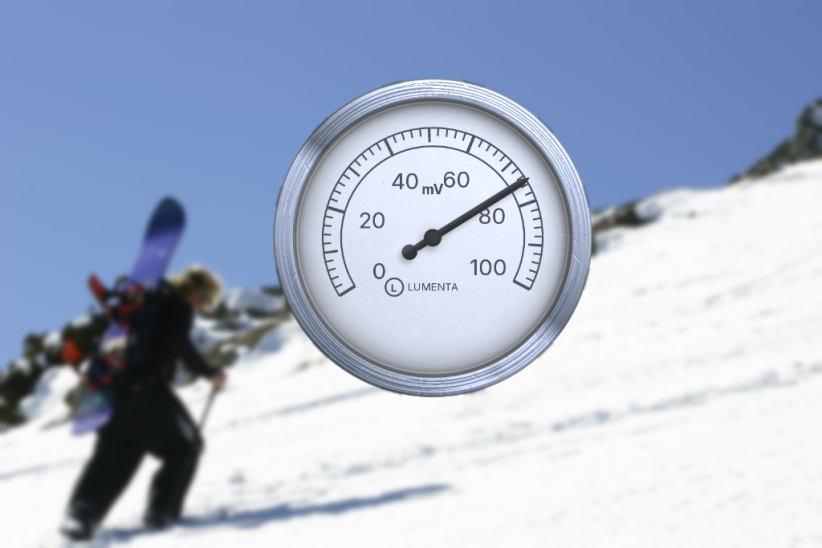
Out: 75,mV
